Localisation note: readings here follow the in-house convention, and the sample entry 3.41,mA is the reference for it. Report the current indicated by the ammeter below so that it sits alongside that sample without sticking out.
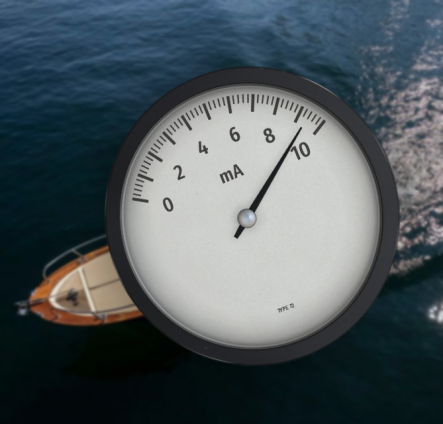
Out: 9.4,mA
